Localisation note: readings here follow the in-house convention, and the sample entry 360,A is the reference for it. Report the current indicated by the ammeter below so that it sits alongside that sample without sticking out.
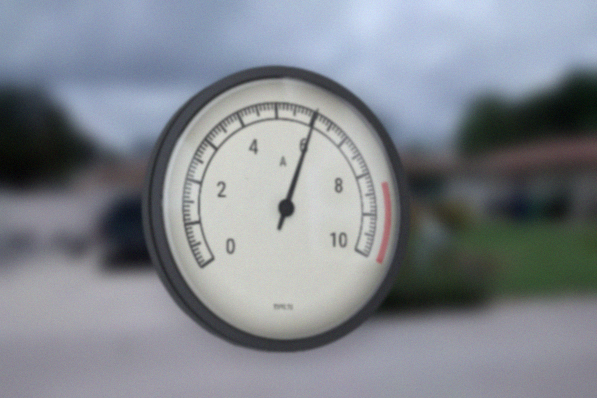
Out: 6,A
